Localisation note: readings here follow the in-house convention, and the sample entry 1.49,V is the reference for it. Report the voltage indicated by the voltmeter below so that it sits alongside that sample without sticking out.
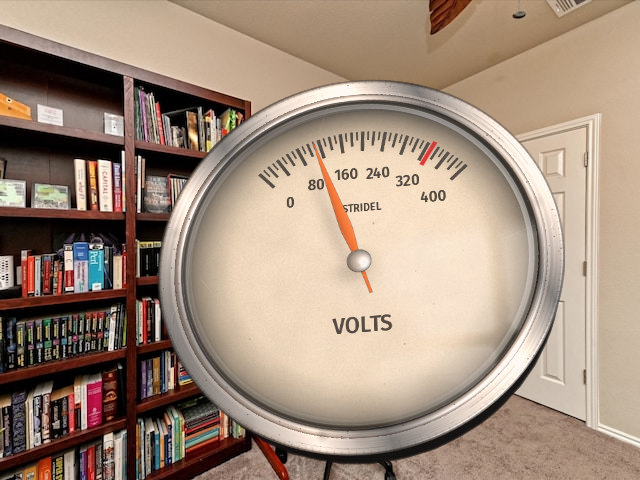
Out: 110,V
